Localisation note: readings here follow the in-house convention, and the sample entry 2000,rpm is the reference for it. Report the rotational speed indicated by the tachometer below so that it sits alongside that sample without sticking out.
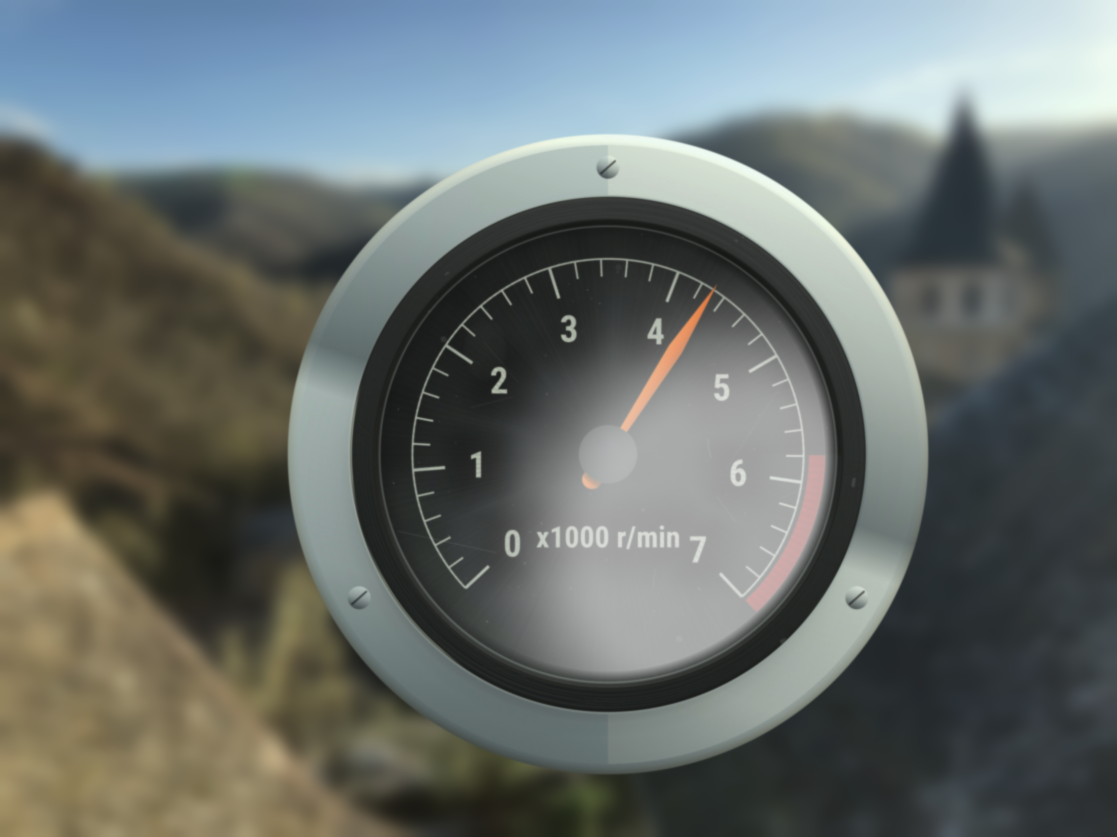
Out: 4300,rpm
